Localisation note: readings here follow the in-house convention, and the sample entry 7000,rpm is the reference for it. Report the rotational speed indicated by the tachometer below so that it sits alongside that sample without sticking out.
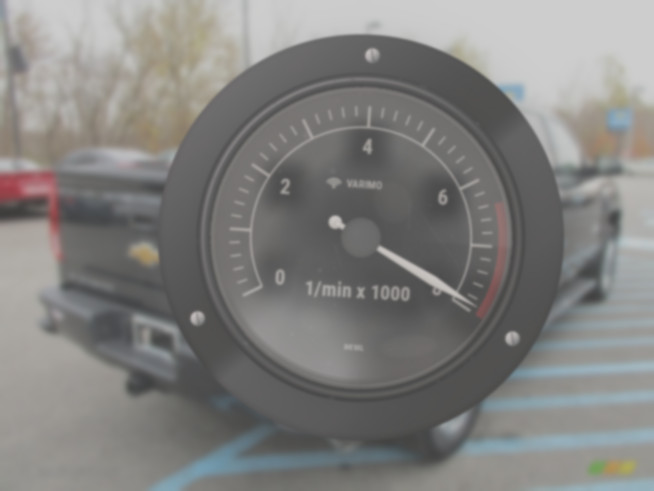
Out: 7900,rpm
